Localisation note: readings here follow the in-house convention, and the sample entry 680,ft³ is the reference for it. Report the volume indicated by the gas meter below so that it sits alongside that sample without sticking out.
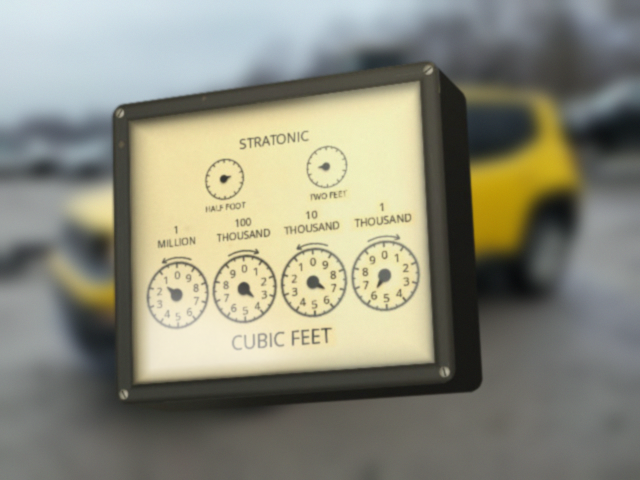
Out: 136600,ft³
